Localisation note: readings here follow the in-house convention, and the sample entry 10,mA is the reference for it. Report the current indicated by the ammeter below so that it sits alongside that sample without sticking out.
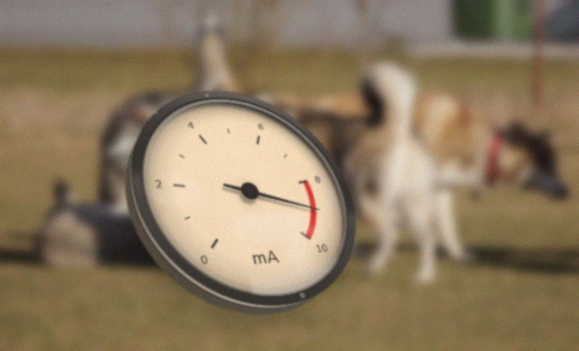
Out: 9,mA
